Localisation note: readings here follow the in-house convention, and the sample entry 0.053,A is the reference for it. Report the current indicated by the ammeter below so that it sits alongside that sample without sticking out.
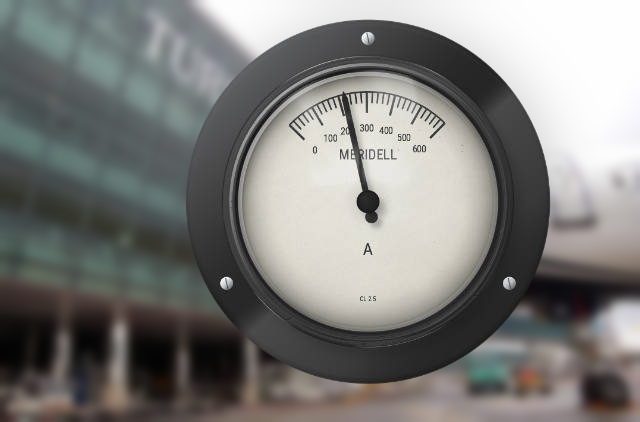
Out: 220,A
